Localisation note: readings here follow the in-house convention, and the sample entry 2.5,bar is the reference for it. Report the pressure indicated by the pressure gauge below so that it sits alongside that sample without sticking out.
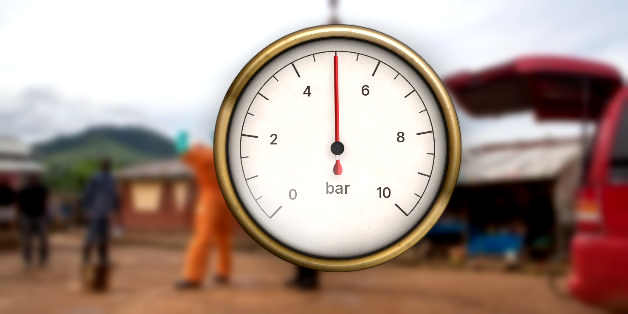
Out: 5,bar
